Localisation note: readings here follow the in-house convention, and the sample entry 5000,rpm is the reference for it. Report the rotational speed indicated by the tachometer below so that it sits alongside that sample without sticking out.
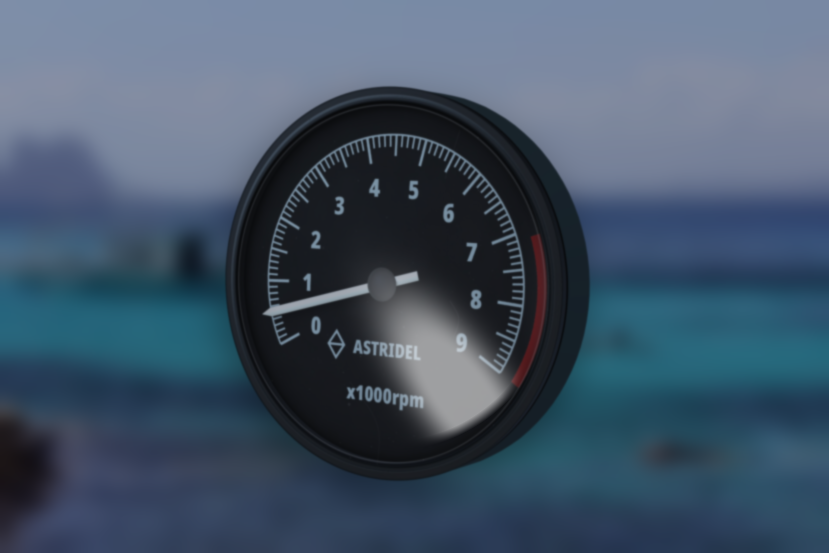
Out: 500,rpm
